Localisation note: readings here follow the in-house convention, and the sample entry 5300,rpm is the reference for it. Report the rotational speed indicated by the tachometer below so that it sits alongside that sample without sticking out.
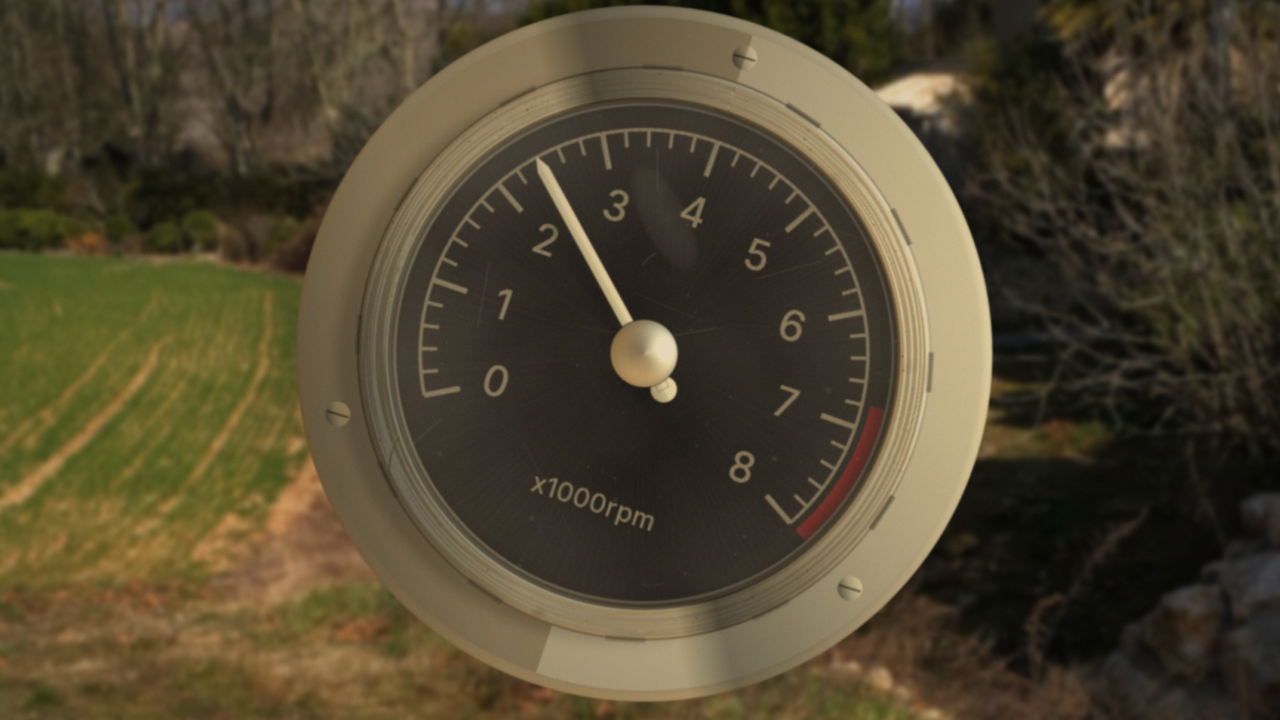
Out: 2400,rpm
